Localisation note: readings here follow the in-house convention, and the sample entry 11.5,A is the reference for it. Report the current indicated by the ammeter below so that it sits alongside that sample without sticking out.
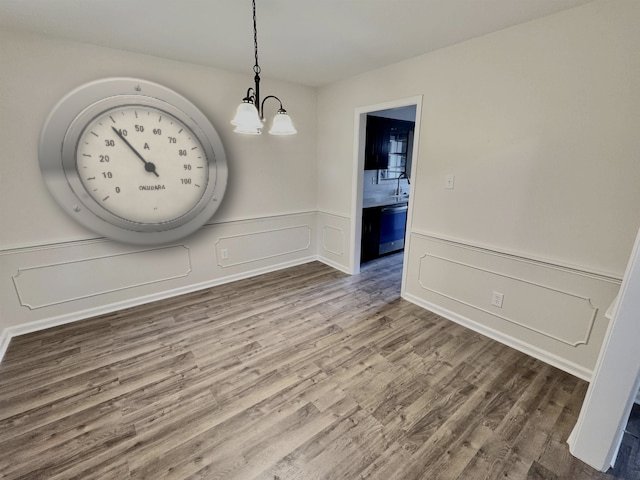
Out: 37.5,A
